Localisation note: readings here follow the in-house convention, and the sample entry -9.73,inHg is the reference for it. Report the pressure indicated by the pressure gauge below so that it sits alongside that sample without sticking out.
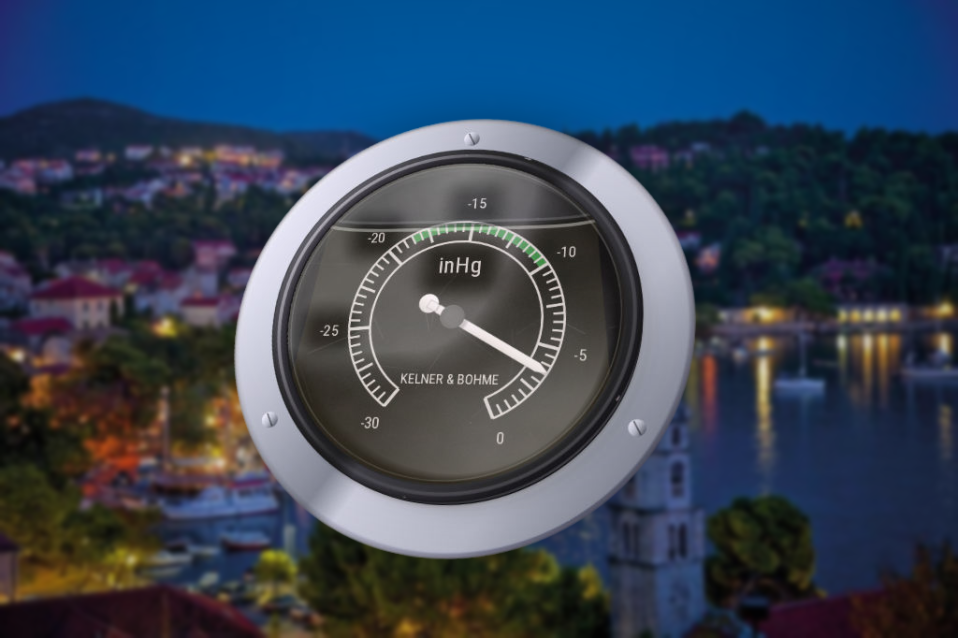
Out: -3.5,inHg
